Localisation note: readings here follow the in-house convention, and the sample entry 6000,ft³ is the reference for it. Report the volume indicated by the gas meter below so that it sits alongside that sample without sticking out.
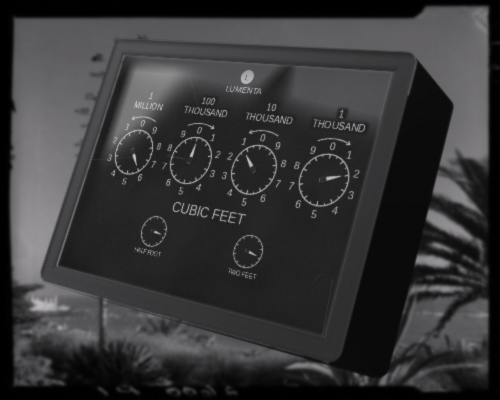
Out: 601200,ft³
